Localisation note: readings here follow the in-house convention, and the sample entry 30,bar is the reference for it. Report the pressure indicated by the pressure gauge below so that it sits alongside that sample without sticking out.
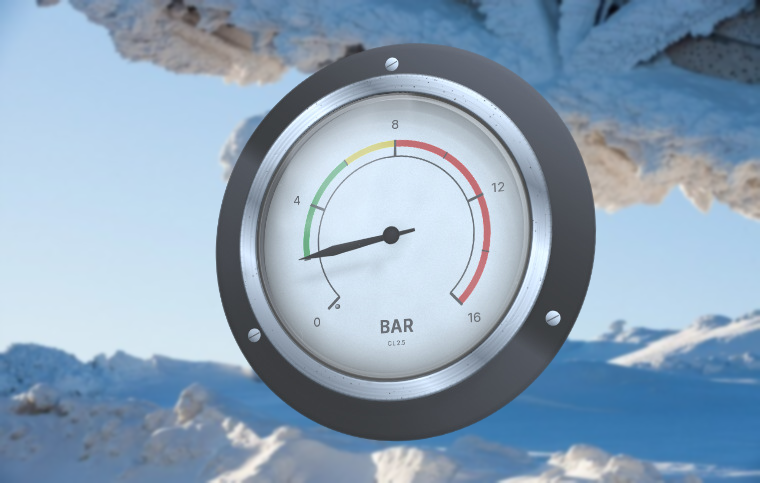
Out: 2,bar
